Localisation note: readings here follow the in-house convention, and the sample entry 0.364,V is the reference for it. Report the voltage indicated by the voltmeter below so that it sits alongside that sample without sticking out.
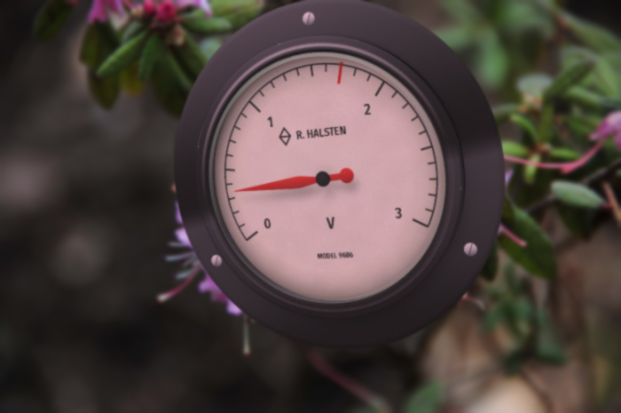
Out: 0.35,V
